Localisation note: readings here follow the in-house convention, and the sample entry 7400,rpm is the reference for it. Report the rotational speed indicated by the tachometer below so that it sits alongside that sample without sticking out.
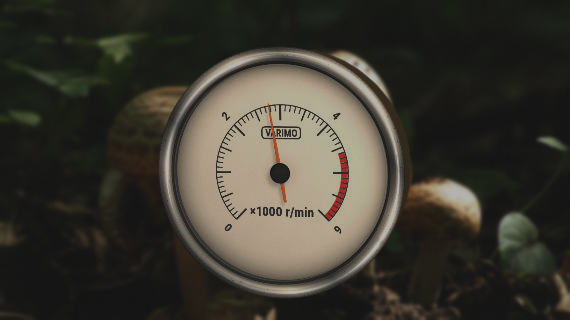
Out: 2800,rpm
